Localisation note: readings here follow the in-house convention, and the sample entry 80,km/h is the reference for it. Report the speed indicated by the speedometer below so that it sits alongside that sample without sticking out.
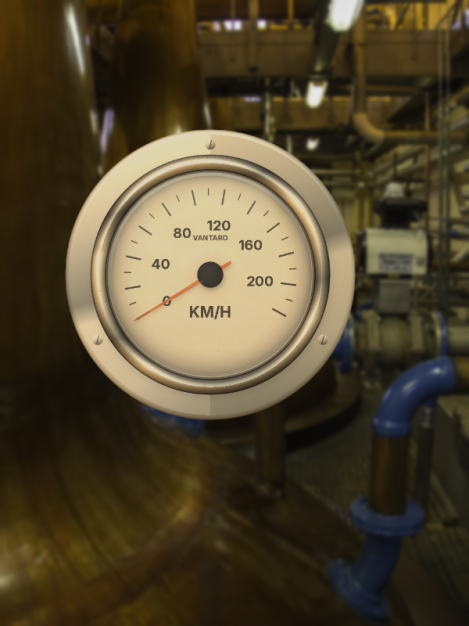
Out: 0,km/h
